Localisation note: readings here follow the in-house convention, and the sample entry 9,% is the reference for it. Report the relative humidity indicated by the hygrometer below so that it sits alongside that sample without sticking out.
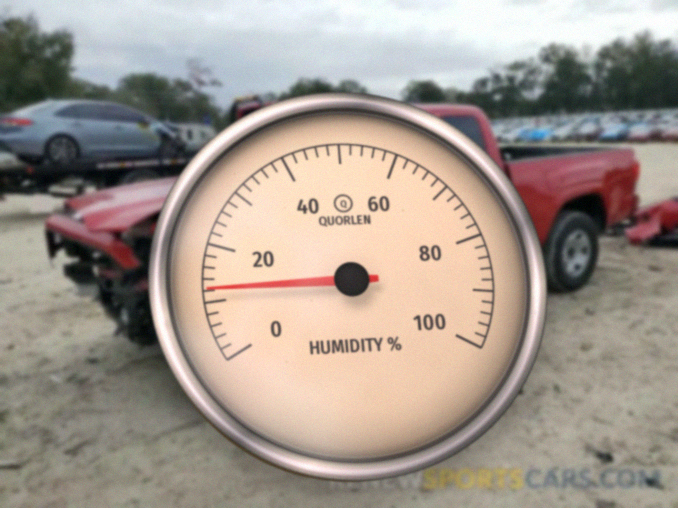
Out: 12,%
